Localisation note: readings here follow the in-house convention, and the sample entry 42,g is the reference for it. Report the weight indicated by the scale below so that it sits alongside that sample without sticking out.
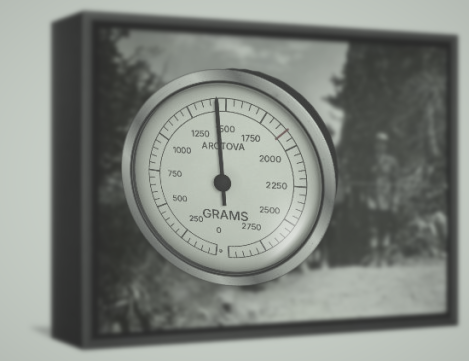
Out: 1450,g
